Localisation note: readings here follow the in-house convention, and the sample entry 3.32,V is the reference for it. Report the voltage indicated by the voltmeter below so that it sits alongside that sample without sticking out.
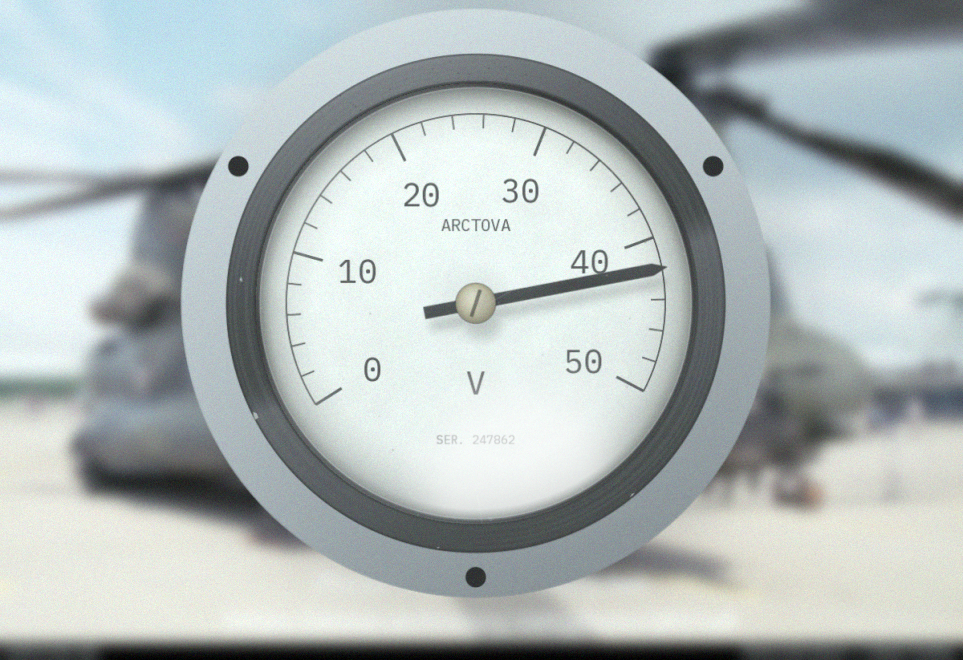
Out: 42,V
